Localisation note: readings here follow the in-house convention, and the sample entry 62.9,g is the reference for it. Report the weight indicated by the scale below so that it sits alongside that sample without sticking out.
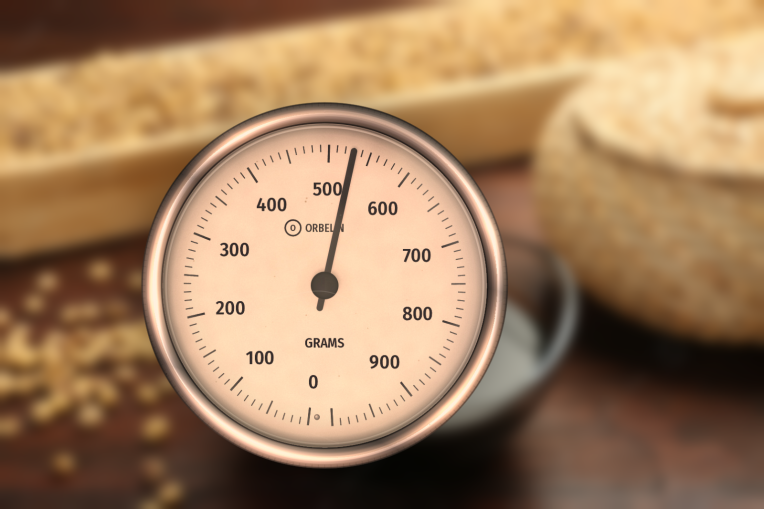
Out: 530,g
